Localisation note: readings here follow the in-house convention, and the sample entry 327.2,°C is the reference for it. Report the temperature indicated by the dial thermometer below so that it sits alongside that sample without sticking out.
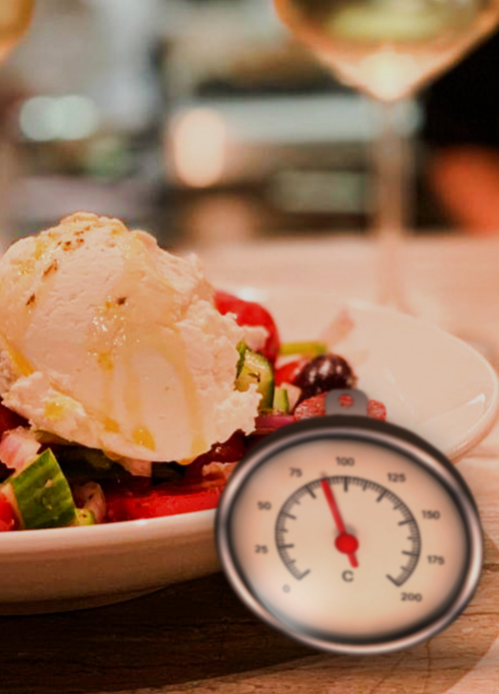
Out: 87.5,°C
